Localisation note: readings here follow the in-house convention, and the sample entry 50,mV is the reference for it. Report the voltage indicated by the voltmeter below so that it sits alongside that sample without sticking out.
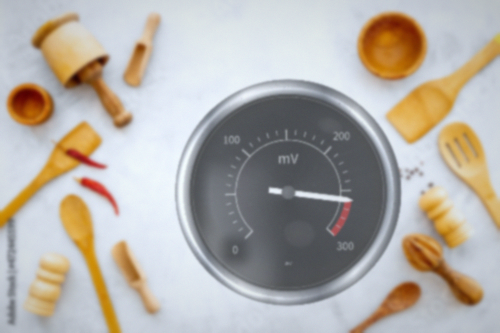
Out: 260,mV
